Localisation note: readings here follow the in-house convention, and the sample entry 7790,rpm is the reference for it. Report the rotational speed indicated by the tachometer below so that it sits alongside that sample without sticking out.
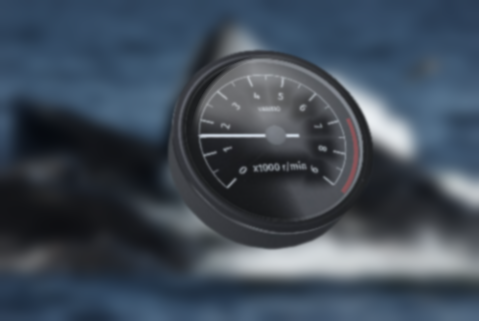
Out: 1500,rpm
